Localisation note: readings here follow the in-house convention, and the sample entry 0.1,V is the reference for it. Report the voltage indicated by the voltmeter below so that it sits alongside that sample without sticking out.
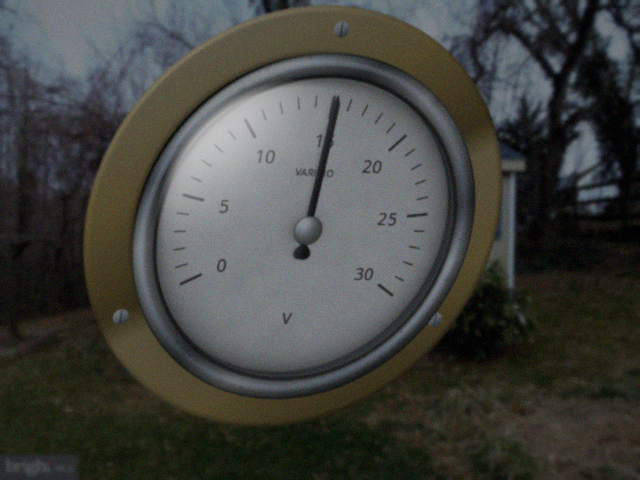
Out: 15,V
